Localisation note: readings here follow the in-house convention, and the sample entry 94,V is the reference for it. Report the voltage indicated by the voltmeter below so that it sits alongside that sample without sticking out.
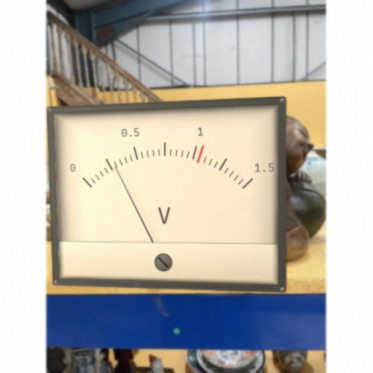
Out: 0.3,V
